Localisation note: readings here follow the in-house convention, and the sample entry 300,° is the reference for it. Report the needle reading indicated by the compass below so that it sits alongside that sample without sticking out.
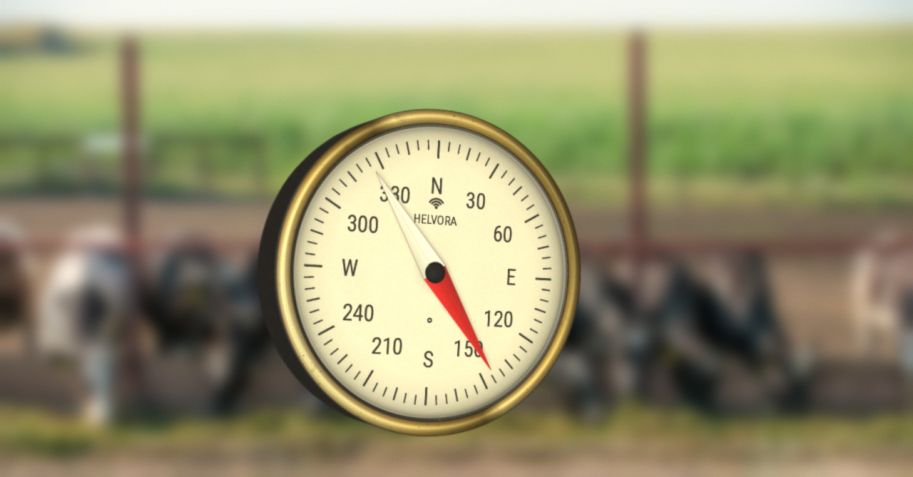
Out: 145,°
